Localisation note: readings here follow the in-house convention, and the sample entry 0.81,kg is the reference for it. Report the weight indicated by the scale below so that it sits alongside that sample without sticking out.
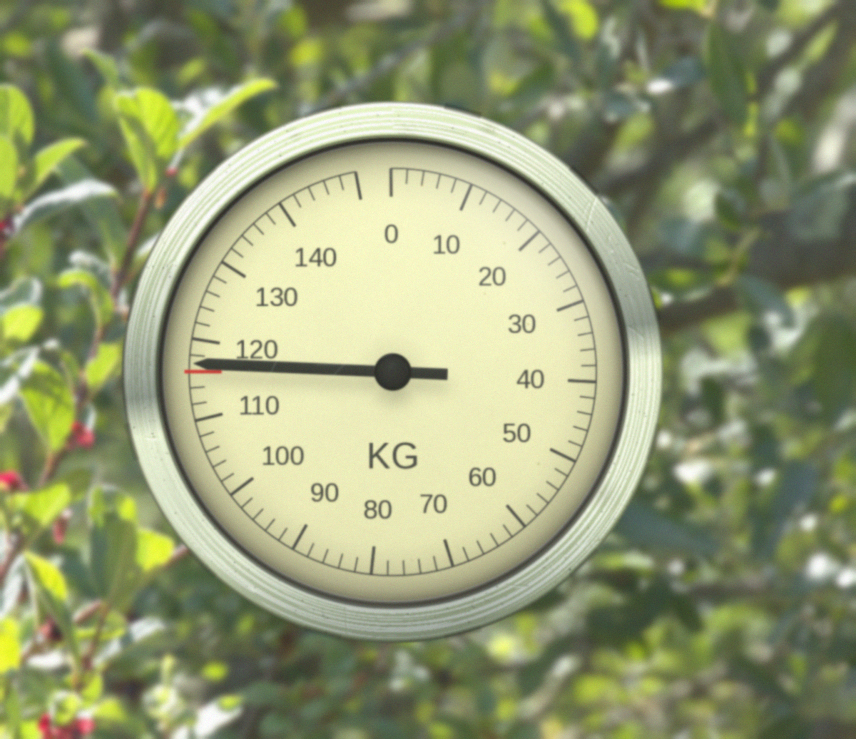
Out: 117,kg
